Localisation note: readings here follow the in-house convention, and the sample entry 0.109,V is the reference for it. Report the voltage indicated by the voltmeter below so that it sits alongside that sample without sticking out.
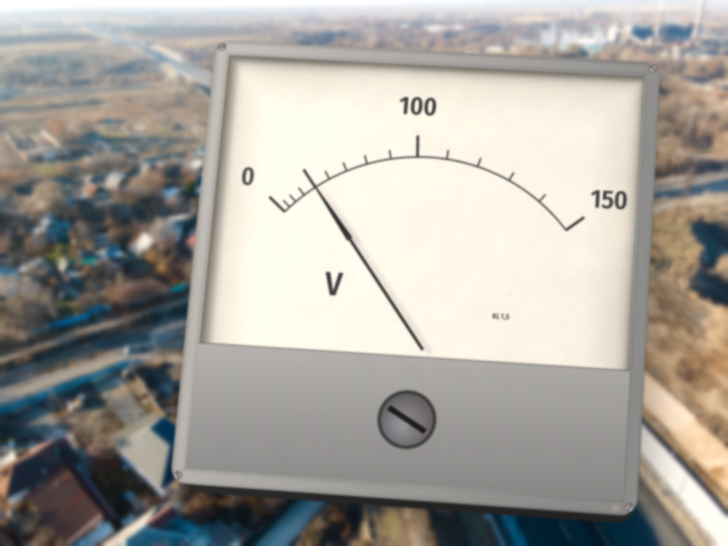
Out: 50,V
